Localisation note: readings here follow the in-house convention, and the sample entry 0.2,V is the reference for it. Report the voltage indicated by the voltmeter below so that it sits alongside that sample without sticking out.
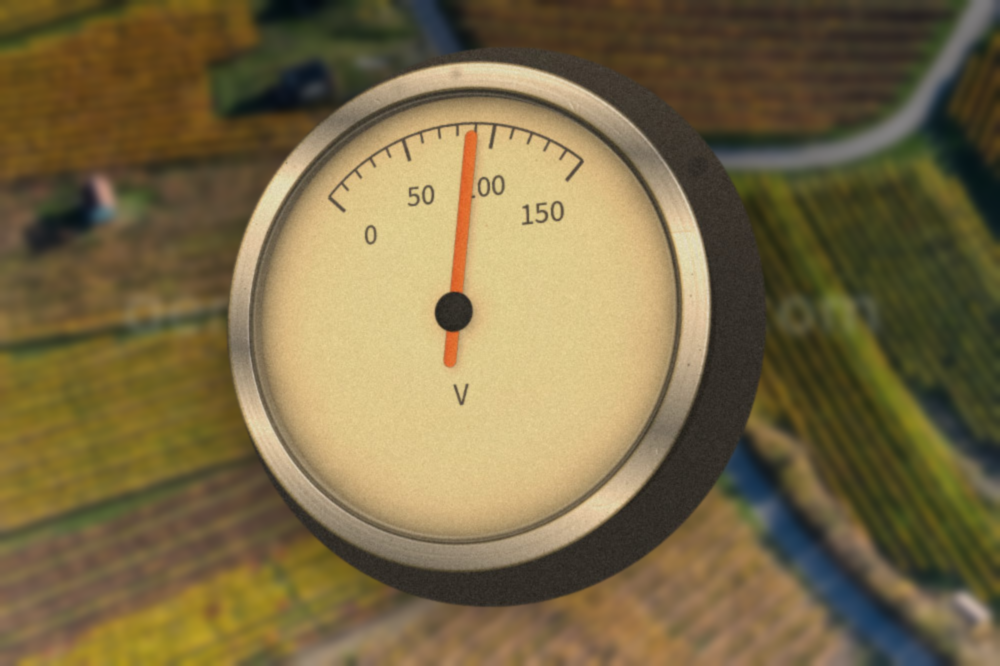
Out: 90,V
